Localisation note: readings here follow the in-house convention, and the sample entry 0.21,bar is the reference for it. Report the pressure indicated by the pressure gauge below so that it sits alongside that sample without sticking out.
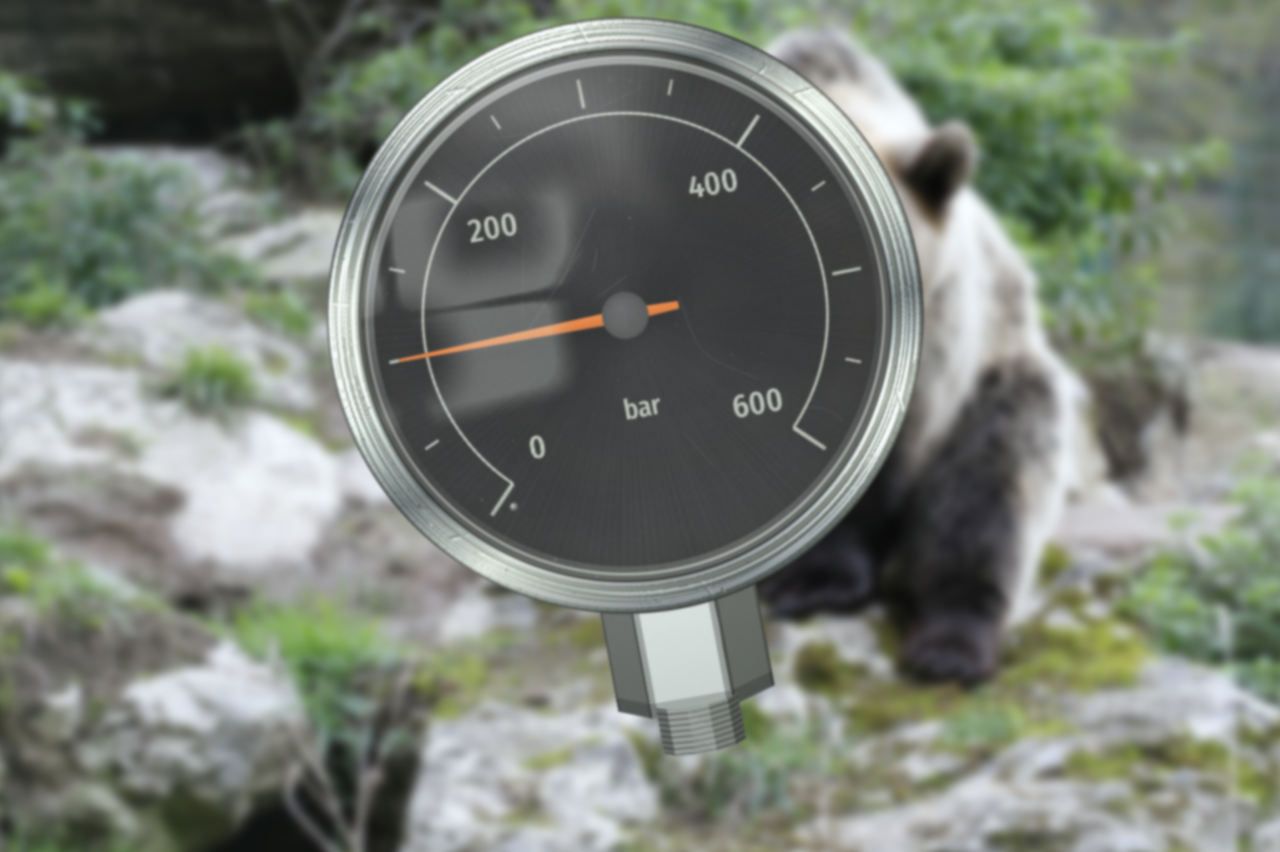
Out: 100,bar
